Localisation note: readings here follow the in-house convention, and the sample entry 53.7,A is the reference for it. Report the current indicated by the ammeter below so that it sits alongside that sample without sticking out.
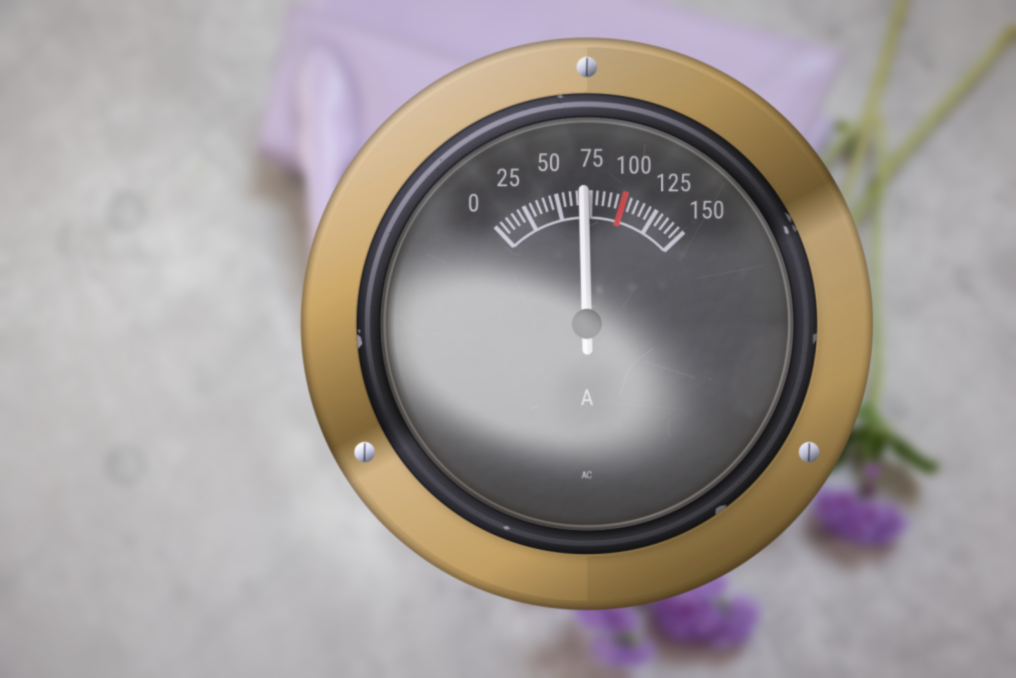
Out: 70,A
